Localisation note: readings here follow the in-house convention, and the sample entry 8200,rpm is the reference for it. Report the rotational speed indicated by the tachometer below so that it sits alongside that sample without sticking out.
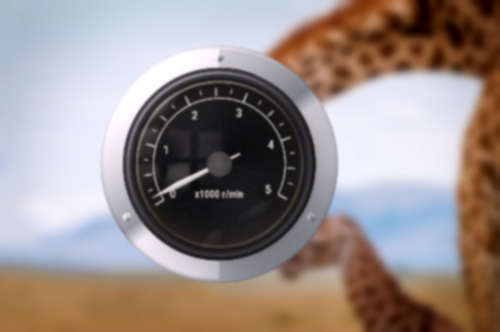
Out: 125,rpm
